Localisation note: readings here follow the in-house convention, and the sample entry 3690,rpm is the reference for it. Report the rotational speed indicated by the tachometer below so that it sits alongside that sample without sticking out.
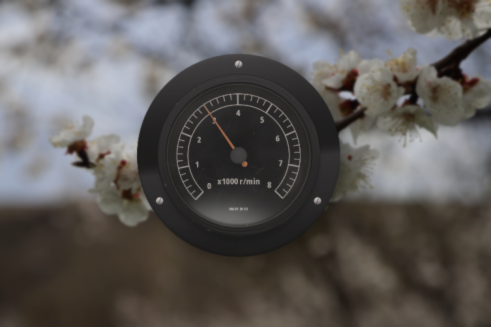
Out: 3000,rpm
